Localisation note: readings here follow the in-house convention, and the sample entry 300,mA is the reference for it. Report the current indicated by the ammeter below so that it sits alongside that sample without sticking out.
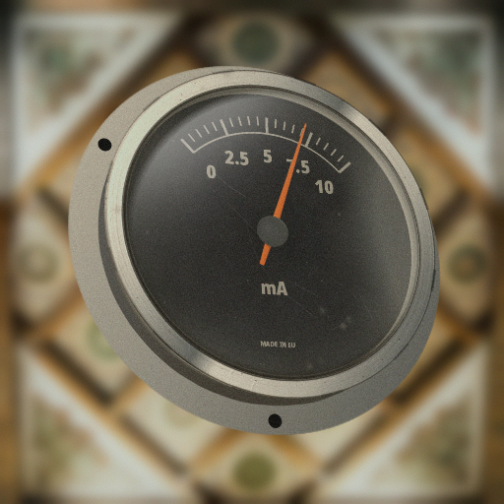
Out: 7,mA
